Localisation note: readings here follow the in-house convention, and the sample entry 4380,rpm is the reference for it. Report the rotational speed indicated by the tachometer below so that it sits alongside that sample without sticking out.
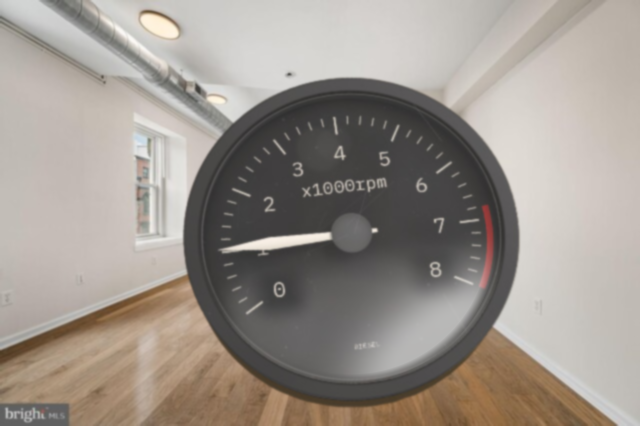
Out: 1000,rpm
